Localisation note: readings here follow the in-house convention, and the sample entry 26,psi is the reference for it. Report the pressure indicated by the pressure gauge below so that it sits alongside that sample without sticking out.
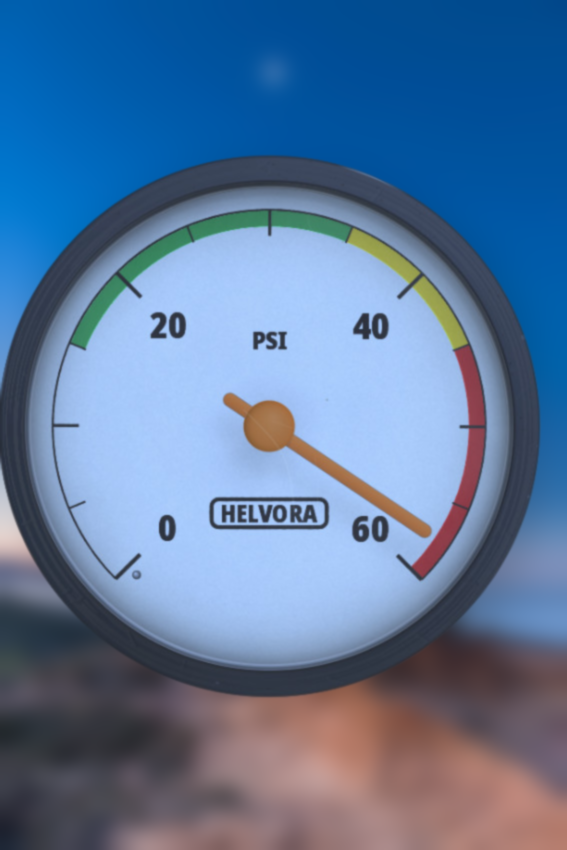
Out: 57.5,psi
